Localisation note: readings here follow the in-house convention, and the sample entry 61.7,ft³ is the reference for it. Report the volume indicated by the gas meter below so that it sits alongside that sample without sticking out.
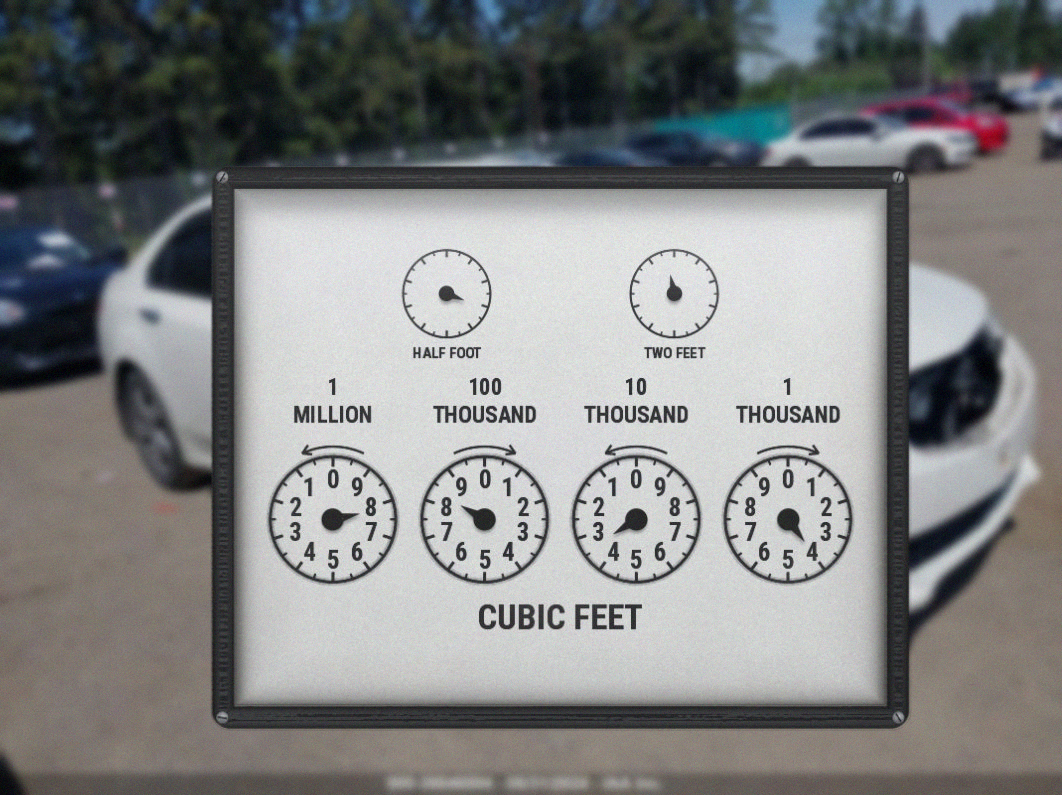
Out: 783400,ft³
